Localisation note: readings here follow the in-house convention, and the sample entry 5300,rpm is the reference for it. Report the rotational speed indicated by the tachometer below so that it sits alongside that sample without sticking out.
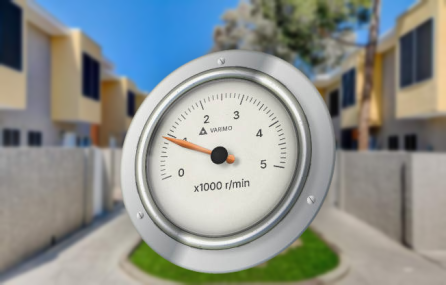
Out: 900,rpm
